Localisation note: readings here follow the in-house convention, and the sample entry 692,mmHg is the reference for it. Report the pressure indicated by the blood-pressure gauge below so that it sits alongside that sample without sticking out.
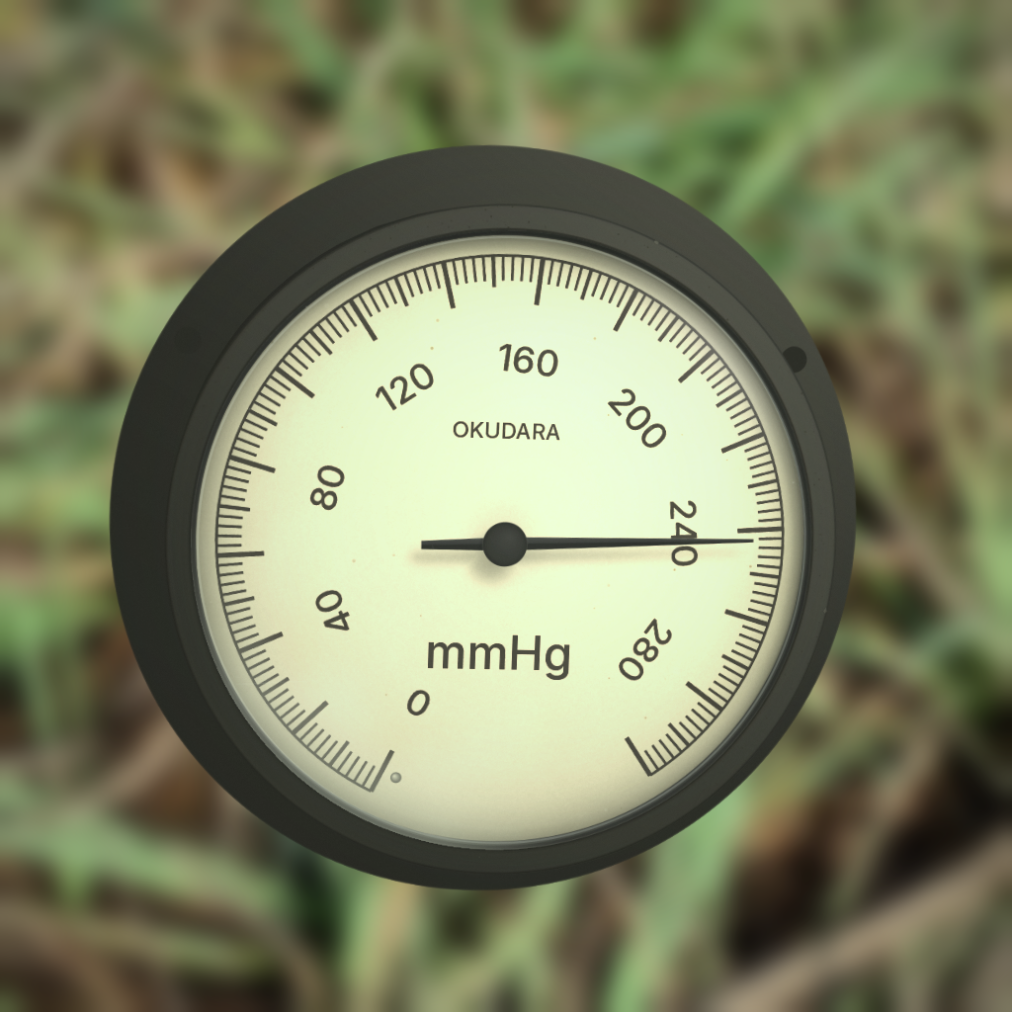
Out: 242,mmHg
